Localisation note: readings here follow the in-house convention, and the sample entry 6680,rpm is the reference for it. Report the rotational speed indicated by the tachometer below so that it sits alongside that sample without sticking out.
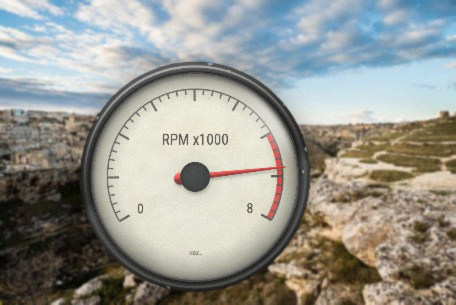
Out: 6800,rpm
